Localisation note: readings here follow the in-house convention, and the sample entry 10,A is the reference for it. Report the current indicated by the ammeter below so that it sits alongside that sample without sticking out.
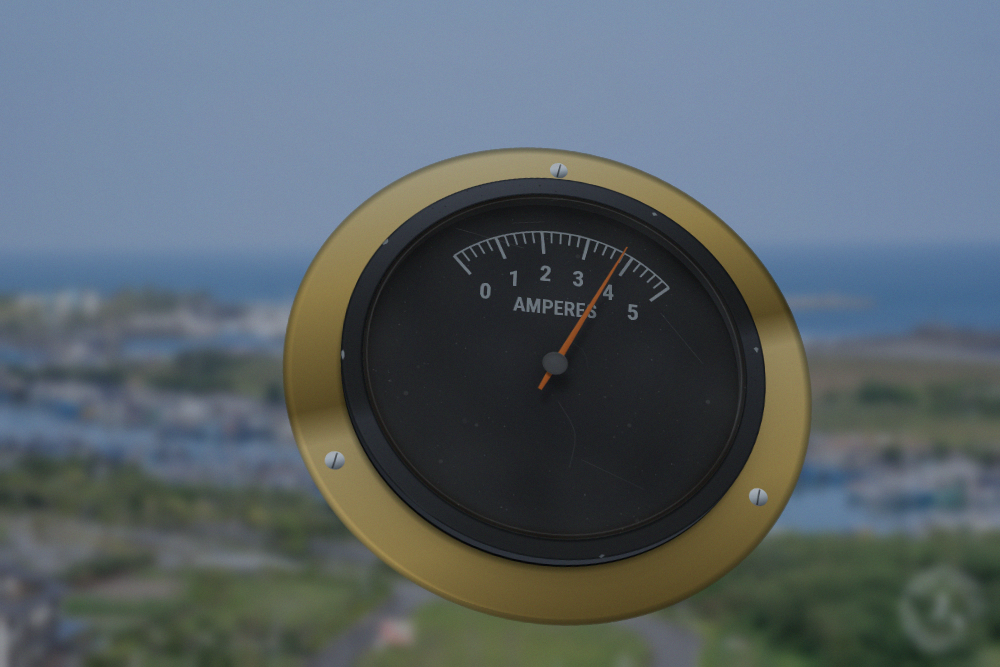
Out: 3.8,A
